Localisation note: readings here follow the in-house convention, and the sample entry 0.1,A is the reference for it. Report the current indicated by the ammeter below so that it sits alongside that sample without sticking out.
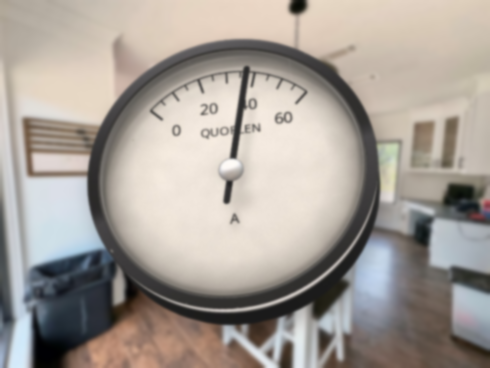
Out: 37.5,A
